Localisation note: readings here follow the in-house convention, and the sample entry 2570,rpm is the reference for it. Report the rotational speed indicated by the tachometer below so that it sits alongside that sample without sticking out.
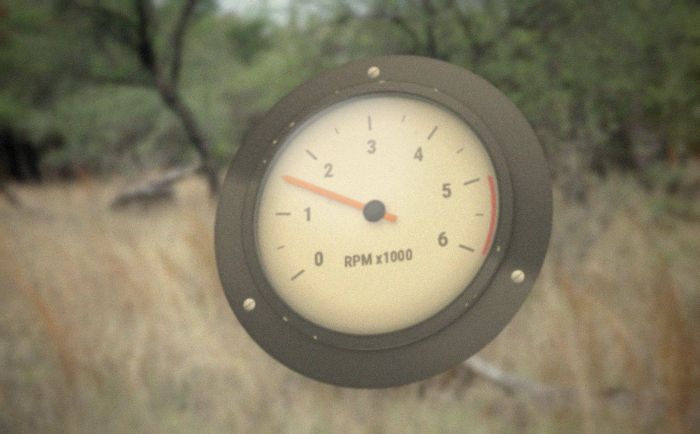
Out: 1500,rpm
